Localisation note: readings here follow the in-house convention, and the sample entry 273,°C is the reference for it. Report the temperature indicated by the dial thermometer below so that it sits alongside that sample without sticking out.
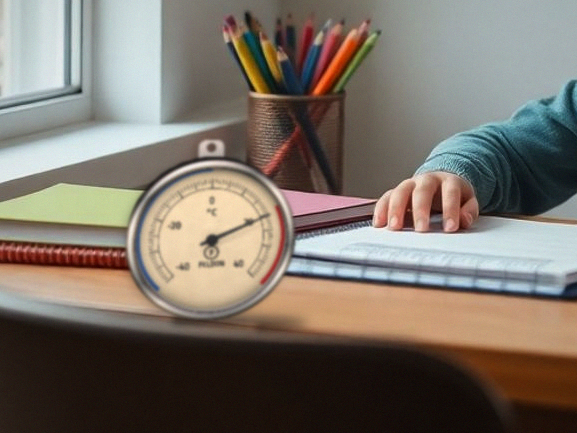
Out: 20,°C
